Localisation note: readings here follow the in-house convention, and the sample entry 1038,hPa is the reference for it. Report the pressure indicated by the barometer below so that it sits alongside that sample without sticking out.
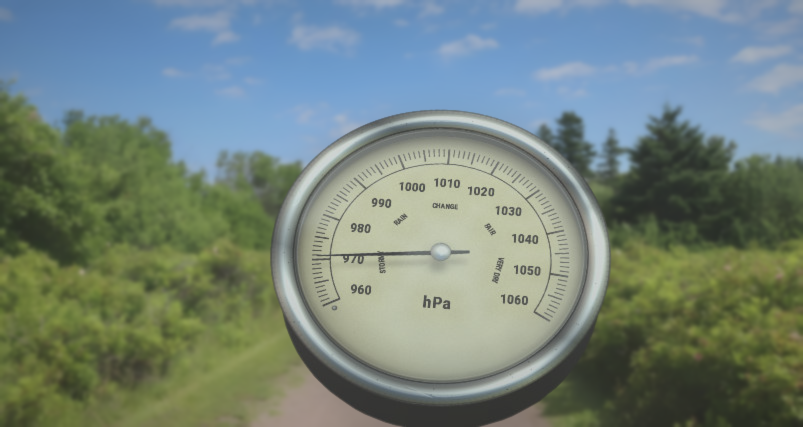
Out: 970,hPa
